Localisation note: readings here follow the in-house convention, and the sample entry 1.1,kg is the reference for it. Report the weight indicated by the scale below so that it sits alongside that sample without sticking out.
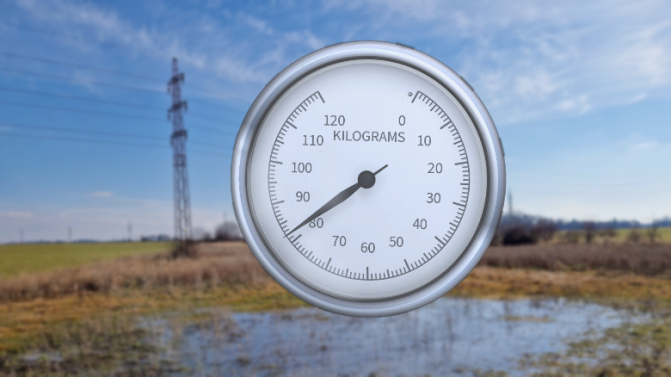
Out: 82,kg
